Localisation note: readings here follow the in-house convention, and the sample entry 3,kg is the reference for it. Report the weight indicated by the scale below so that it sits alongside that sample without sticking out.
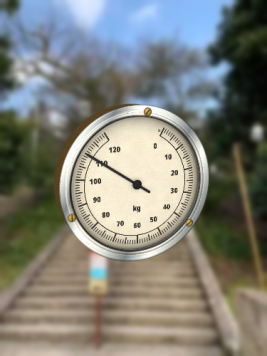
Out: 110,kg
